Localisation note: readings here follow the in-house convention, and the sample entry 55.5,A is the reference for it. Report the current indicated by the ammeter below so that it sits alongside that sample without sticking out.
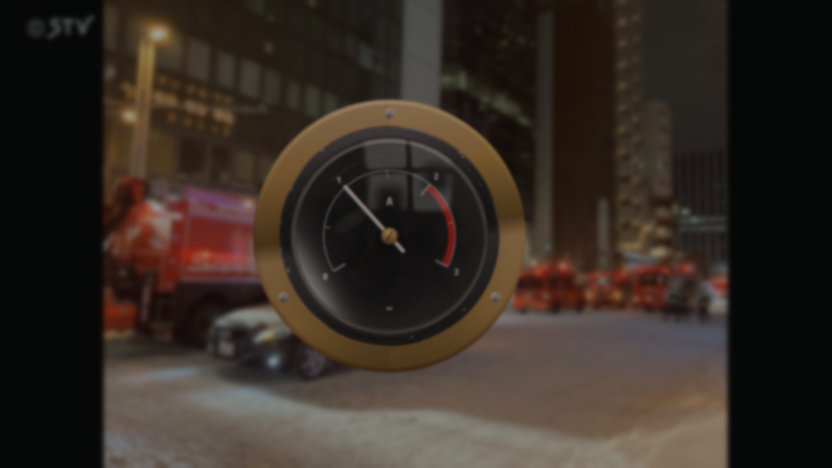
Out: 1,A
